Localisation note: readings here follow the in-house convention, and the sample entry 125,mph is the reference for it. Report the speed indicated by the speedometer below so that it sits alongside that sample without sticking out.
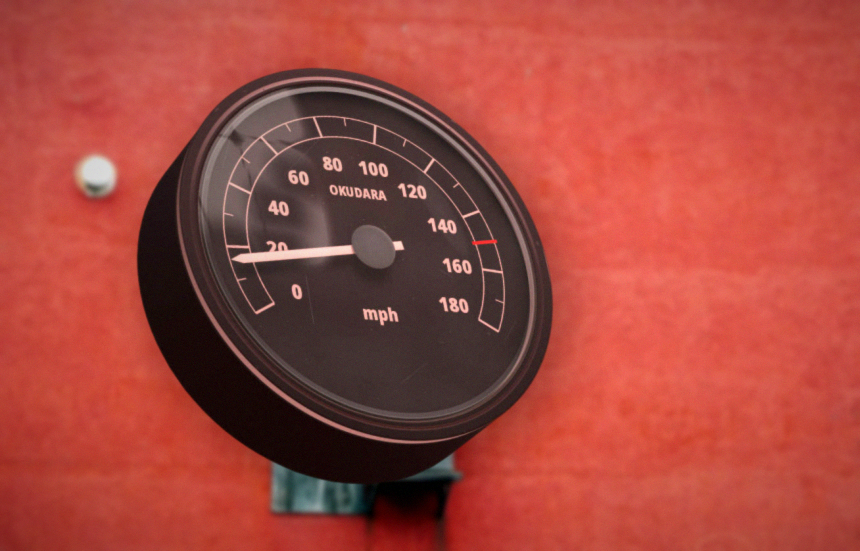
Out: 15,mph
